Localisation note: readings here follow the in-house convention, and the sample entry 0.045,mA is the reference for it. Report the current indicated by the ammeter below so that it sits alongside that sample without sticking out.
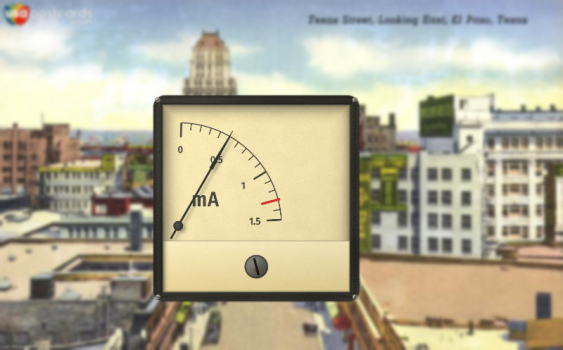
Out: 0.5,mA
